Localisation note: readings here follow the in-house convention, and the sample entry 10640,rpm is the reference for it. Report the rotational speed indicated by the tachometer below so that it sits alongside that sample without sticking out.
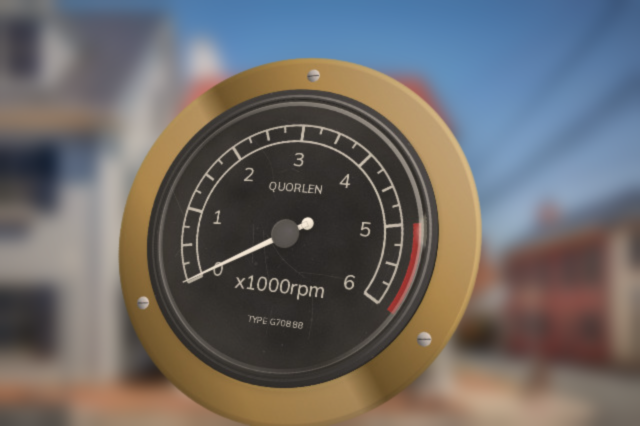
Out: 0,rpm
